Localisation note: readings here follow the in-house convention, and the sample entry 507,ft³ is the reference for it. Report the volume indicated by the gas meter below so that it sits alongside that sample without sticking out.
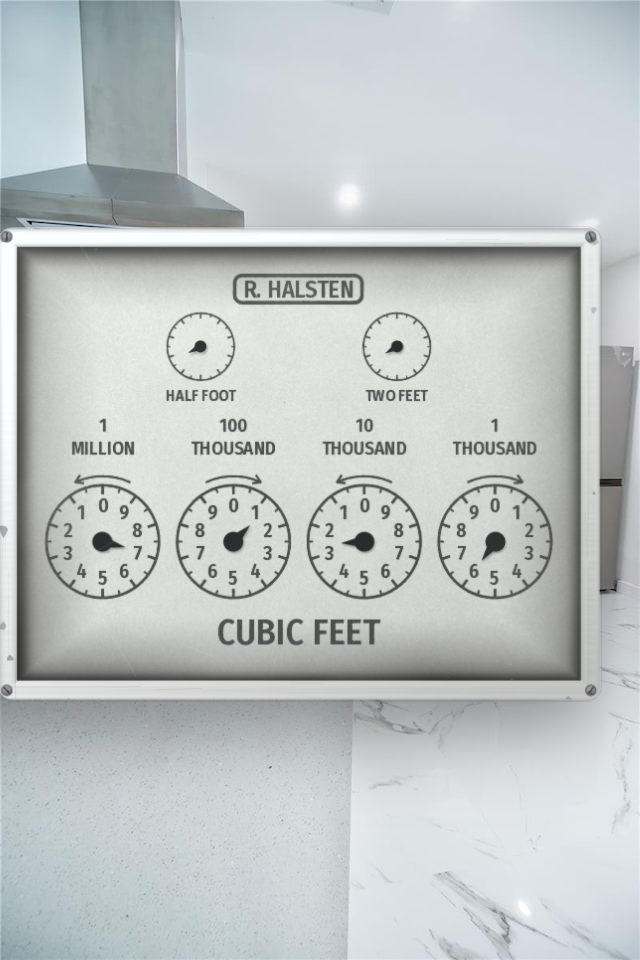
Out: 712600,ft³
